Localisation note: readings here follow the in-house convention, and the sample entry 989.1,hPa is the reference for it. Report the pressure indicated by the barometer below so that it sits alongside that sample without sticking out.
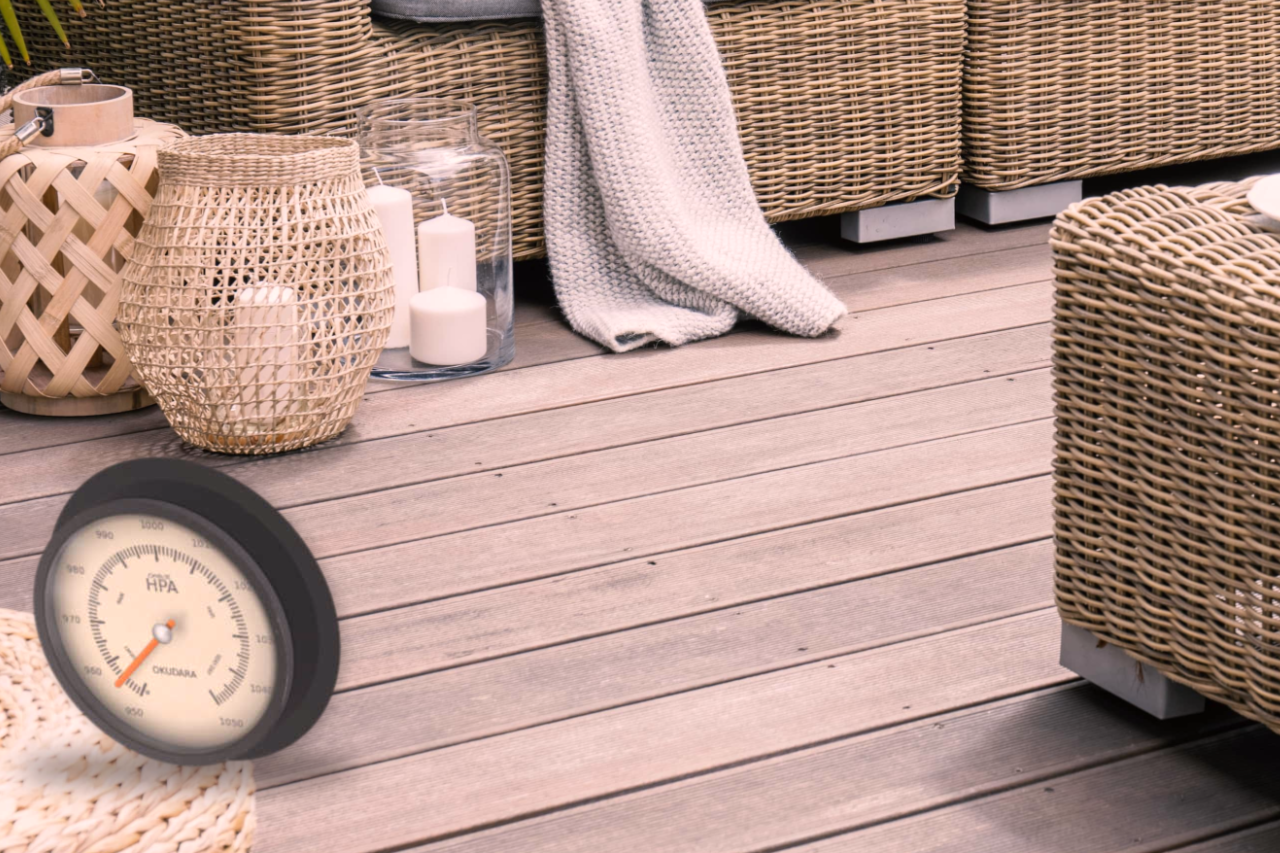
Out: 955,hPa
